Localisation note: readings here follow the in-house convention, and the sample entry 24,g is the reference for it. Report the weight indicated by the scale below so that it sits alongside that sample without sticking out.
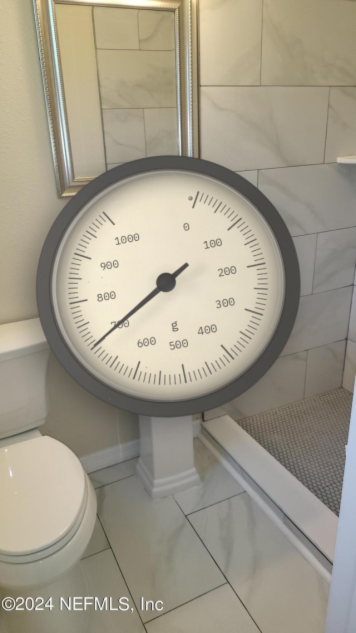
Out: 700,g
